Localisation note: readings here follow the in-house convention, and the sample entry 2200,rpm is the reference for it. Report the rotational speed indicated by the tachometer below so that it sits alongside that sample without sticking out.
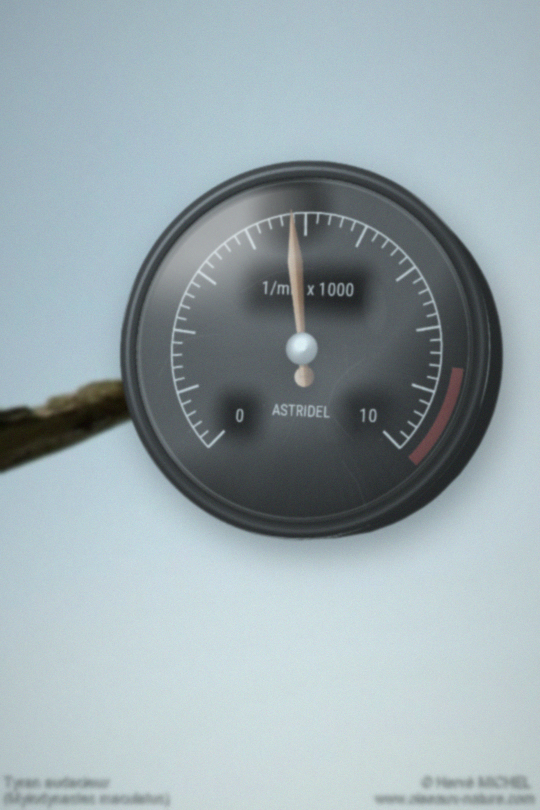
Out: 4800,rpm
